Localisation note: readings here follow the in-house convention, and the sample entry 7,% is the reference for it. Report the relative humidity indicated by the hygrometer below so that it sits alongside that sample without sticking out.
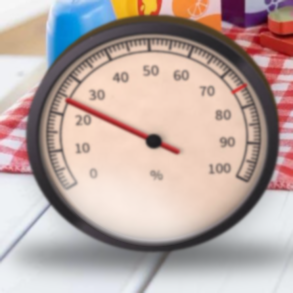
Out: 25,%
